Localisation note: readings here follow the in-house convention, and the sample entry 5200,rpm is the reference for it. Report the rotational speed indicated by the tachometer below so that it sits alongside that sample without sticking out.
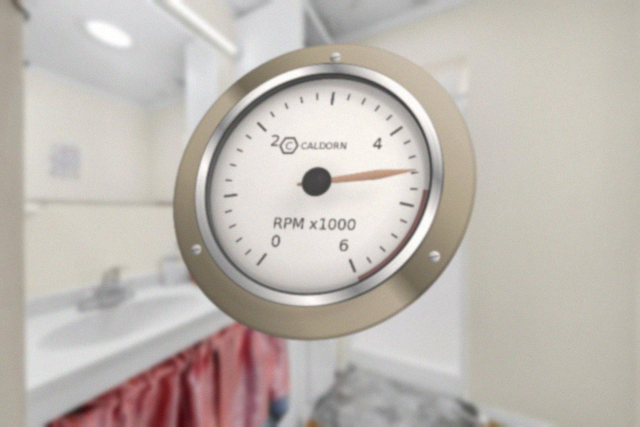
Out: 4600,rpm
